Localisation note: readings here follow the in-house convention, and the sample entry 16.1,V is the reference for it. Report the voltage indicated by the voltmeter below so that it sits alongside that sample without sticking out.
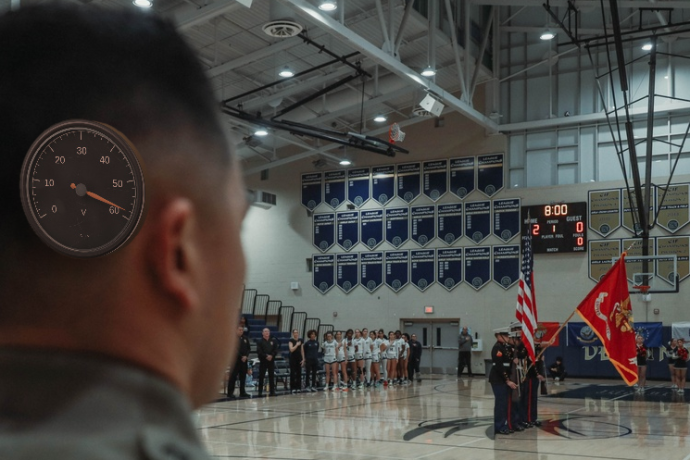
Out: 58,V
